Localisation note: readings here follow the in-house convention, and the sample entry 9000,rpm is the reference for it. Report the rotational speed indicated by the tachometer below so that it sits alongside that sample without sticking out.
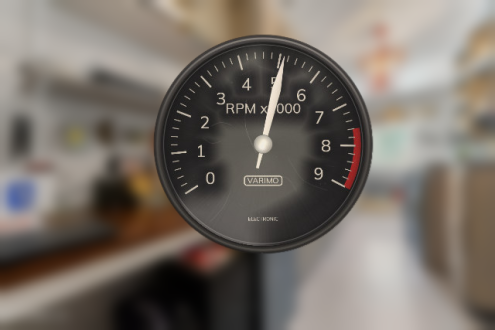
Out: 5100,rpm
